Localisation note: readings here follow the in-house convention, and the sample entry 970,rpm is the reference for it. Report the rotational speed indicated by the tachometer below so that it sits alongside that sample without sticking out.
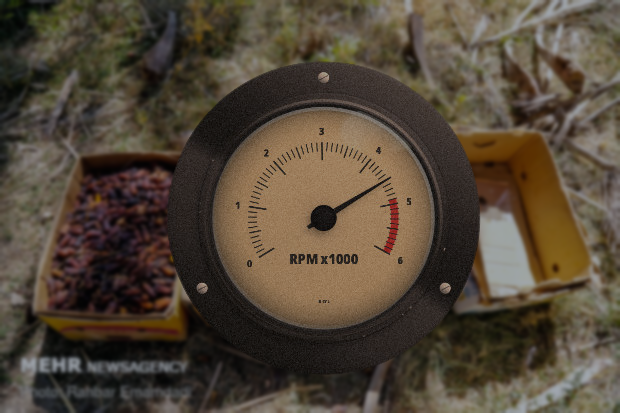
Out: 4500,rpm
